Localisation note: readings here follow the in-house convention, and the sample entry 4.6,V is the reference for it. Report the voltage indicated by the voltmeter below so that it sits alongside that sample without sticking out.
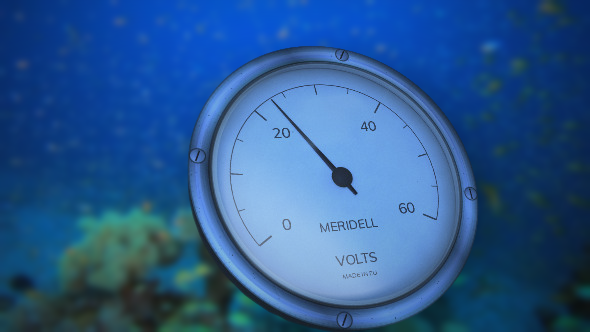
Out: 22.5,V
